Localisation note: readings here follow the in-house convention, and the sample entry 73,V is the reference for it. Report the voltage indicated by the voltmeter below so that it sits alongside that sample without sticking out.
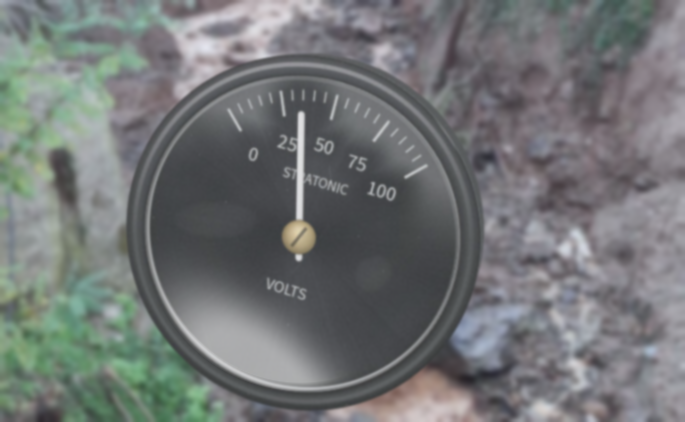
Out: 35,V
